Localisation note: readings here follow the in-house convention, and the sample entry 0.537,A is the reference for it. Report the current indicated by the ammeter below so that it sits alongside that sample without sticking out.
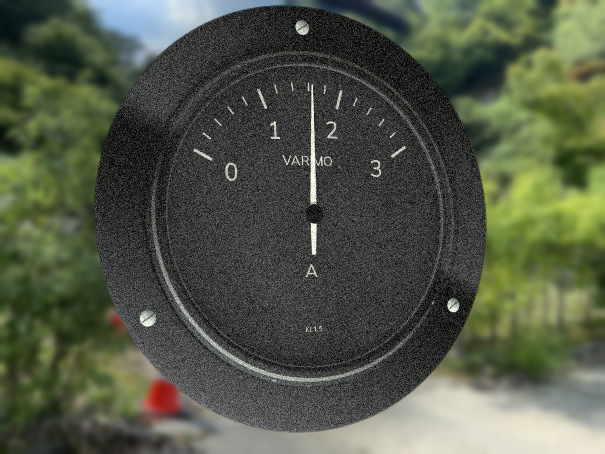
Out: 1.6,A
